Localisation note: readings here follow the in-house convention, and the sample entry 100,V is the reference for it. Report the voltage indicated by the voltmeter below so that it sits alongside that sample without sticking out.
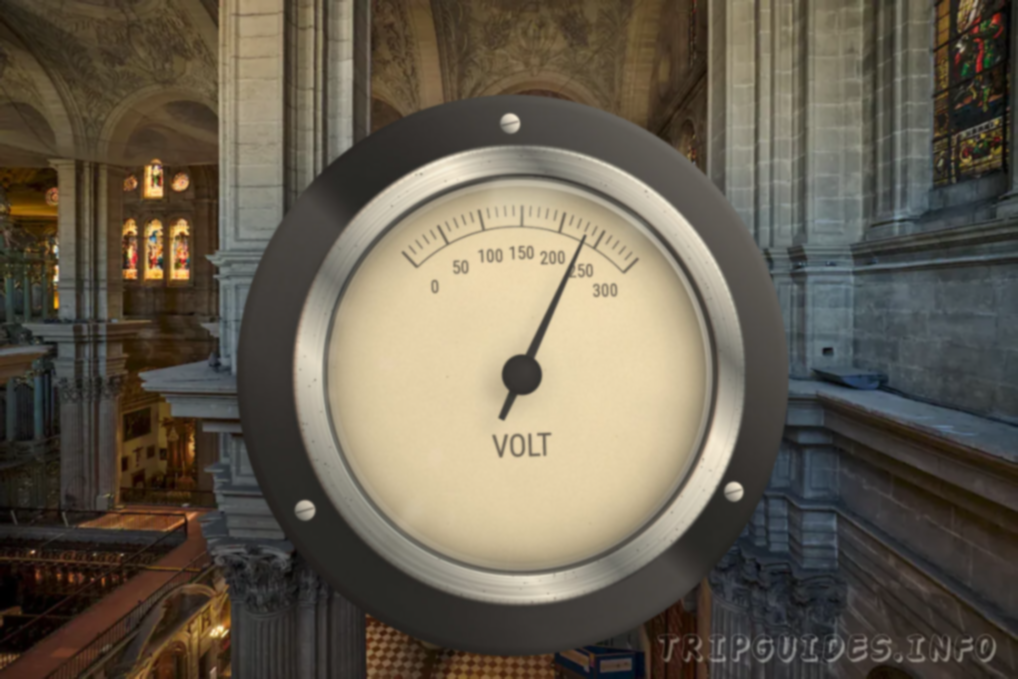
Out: 230,V
